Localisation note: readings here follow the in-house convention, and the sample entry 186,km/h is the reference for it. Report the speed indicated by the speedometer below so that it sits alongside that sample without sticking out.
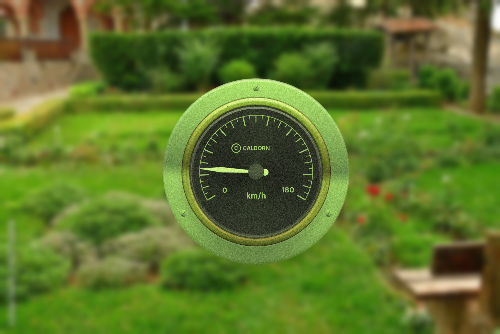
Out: 25,km/h
